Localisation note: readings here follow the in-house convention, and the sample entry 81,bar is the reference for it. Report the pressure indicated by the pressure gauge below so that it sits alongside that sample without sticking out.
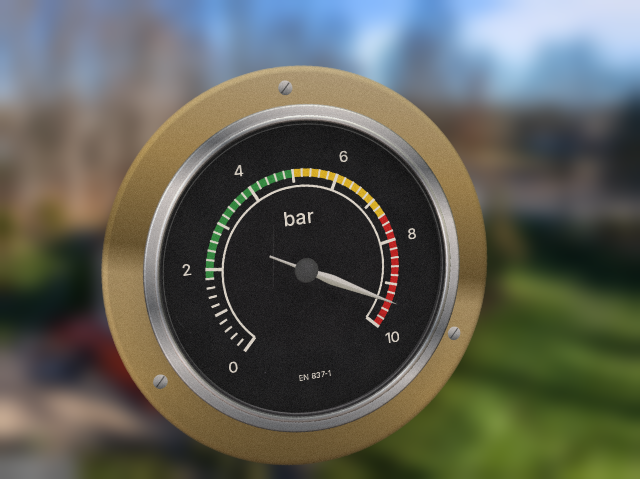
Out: 9.4,bar
